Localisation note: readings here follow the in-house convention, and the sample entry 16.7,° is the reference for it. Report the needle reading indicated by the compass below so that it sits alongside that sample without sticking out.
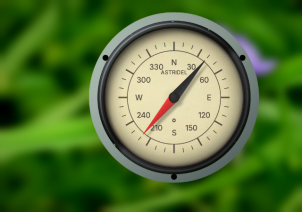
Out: 220,°
